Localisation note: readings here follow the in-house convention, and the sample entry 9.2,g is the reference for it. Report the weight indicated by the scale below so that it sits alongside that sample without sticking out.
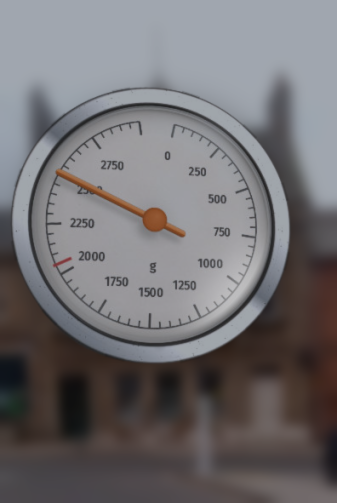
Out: 2500,g
